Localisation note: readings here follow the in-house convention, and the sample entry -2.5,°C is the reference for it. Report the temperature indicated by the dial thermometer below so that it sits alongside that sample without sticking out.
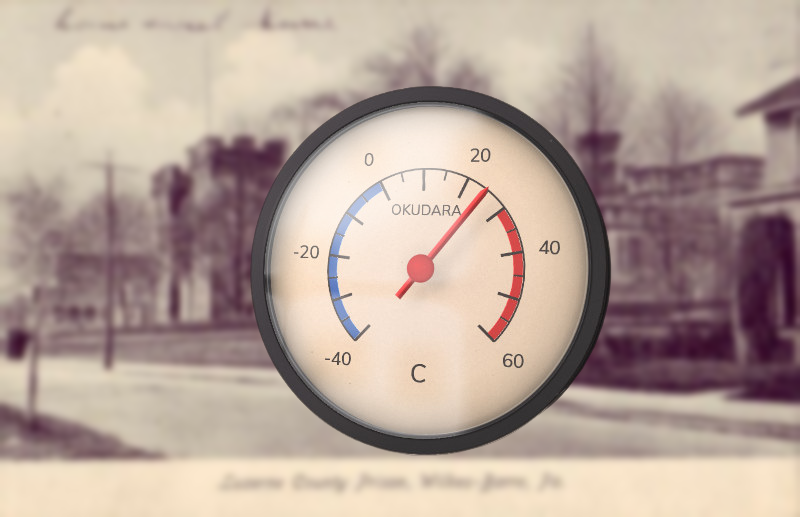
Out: 25,°C
